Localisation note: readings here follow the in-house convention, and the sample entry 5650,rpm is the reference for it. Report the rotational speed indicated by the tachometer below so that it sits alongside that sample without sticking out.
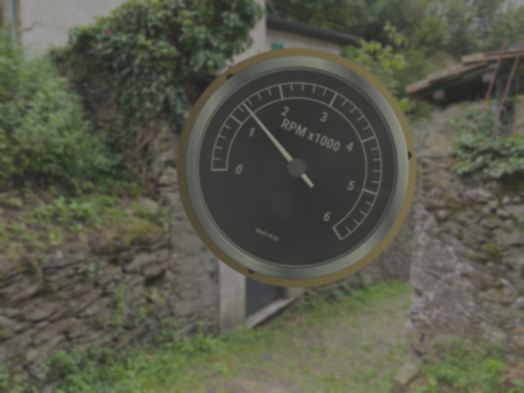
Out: 1300,rpm
